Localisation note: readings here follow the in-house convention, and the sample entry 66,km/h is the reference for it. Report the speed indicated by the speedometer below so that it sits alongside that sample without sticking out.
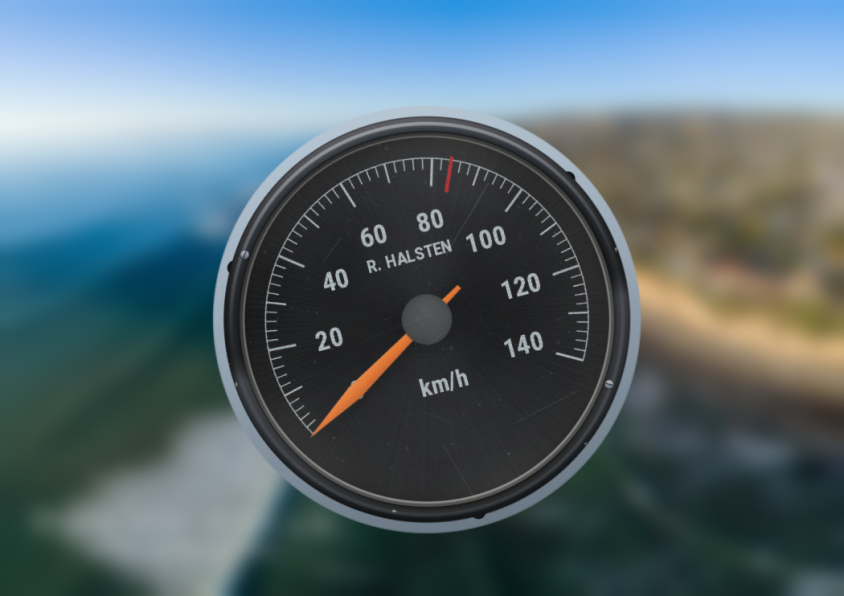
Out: 0,km/h
